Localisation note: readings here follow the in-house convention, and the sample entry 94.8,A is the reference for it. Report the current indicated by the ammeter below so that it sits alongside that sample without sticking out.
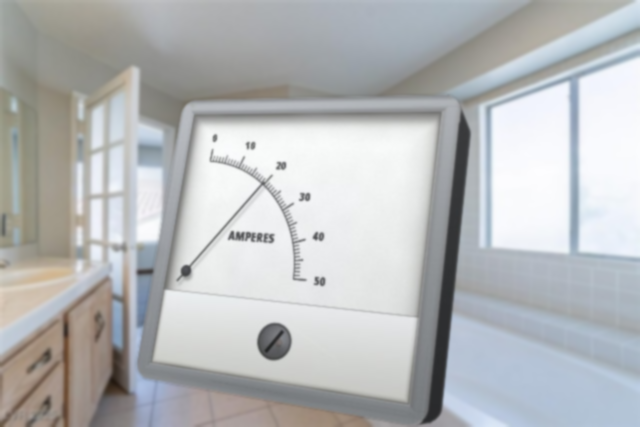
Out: 20,A
